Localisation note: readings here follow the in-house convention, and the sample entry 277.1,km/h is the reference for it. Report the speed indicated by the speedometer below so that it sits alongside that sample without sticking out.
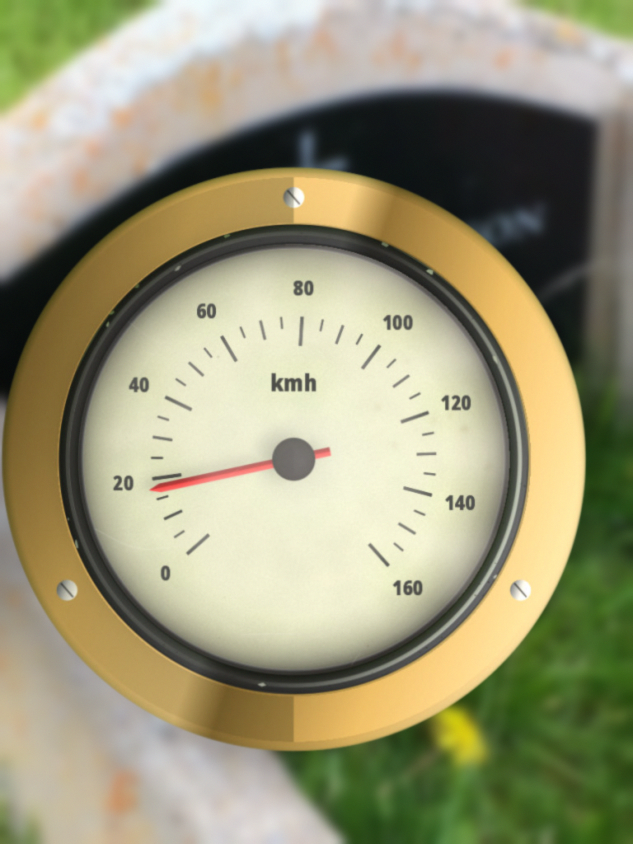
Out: 17.5,km/h
